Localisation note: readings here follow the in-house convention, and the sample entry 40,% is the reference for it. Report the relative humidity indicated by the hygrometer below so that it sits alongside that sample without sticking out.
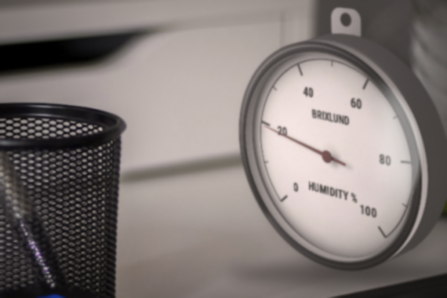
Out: 20,%
